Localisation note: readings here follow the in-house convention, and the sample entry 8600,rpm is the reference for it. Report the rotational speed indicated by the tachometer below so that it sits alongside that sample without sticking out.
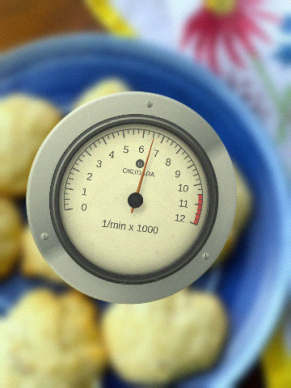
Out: 6500,rpm
